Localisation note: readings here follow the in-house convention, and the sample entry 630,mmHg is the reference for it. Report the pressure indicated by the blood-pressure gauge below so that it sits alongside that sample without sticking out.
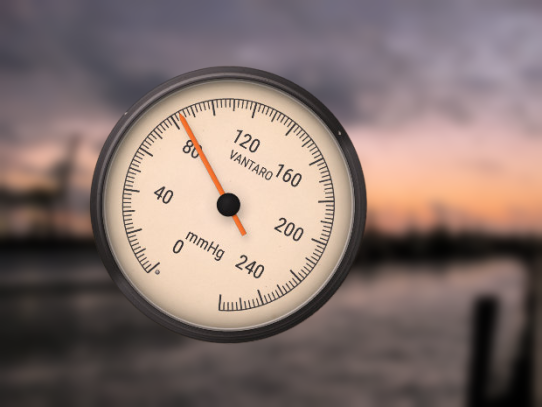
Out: 84,mmHg
